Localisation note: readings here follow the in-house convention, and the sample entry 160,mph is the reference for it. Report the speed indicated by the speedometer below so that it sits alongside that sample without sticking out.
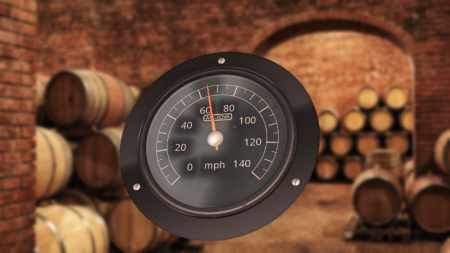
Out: 65,mph
